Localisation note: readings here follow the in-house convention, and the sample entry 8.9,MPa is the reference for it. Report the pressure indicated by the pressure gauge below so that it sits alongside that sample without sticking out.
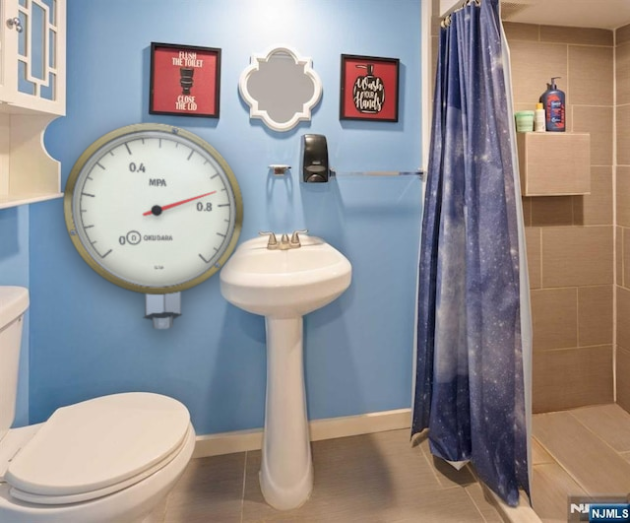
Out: 0.75,MPa
